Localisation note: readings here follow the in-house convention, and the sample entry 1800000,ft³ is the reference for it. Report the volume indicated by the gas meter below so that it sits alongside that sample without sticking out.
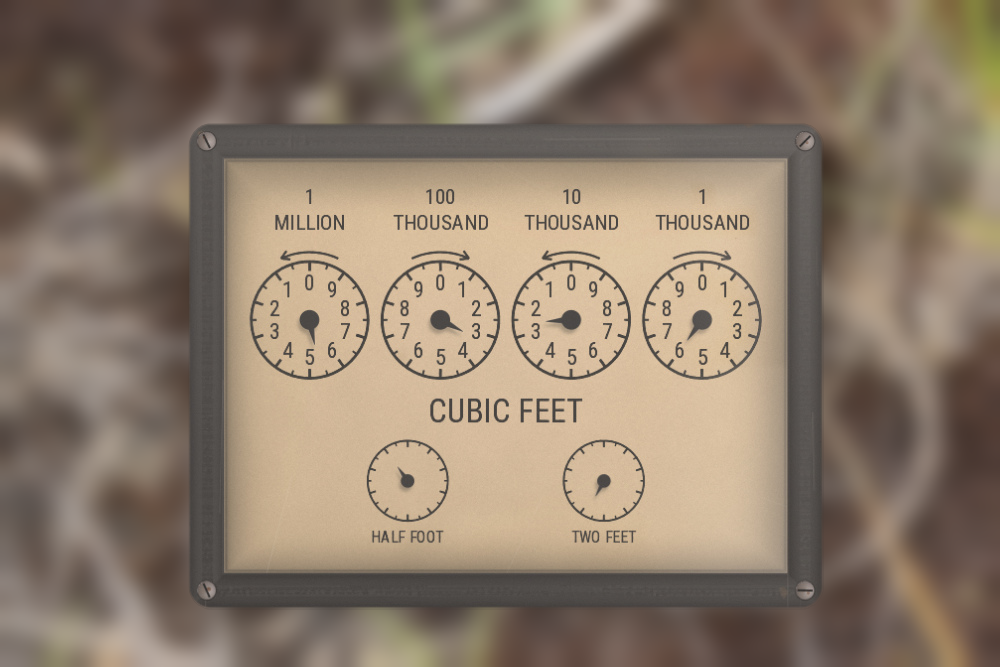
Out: 532600,ft³
